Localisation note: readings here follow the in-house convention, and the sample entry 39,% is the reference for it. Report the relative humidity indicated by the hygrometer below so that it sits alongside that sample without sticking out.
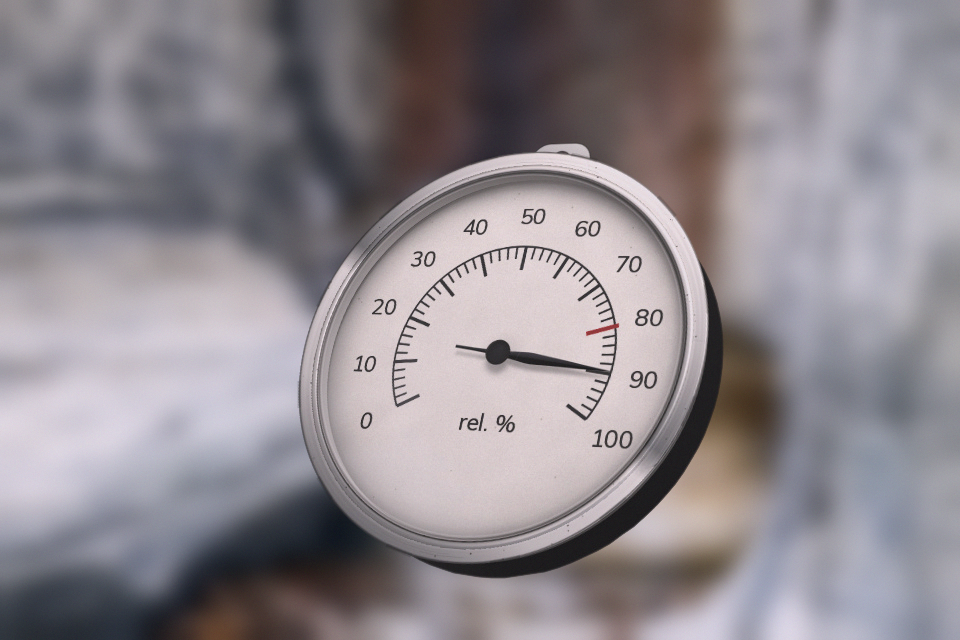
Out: 90,%
